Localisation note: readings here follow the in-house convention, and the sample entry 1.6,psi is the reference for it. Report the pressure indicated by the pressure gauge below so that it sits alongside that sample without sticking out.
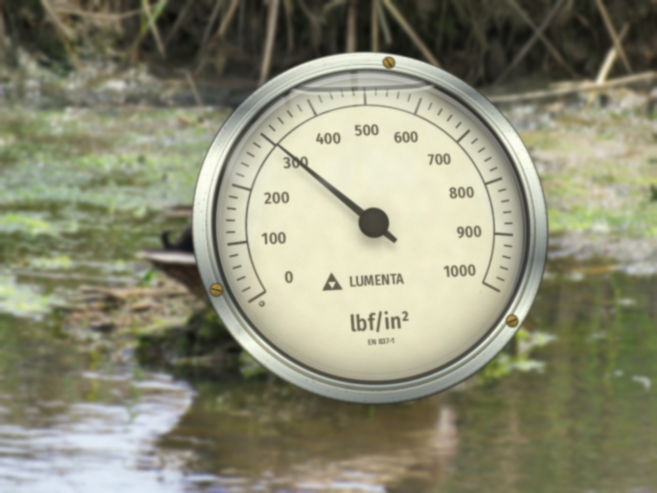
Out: 300,psi
